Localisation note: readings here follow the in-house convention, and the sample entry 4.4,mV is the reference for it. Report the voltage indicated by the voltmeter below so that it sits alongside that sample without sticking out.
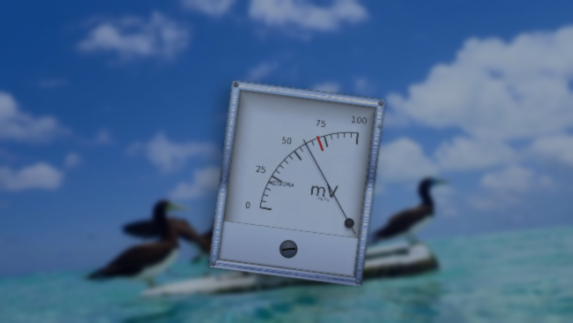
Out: 60,mV
